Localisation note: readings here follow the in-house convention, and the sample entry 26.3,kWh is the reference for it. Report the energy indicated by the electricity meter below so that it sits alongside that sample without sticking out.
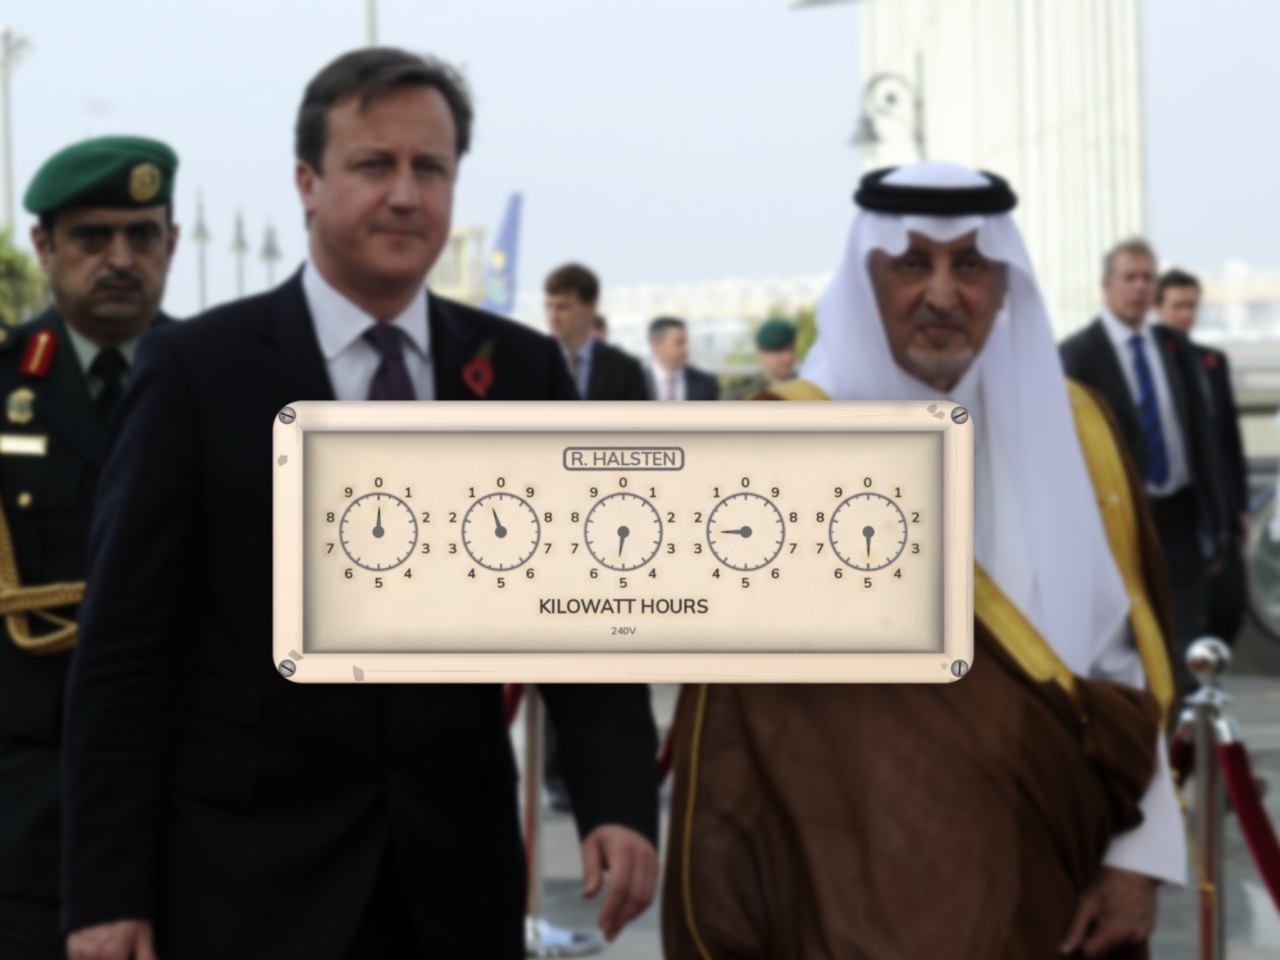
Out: 525,kWh
